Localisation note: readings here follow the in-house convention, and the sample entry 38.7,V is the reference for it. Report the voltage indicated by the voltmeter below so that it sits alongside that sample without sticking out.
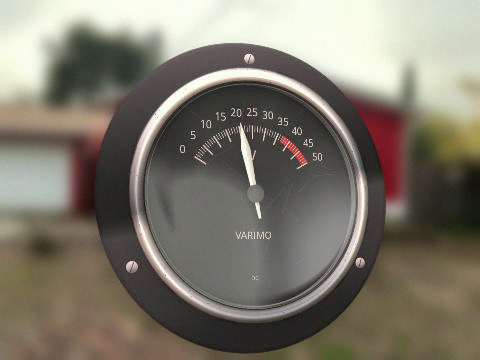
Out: 20,V
